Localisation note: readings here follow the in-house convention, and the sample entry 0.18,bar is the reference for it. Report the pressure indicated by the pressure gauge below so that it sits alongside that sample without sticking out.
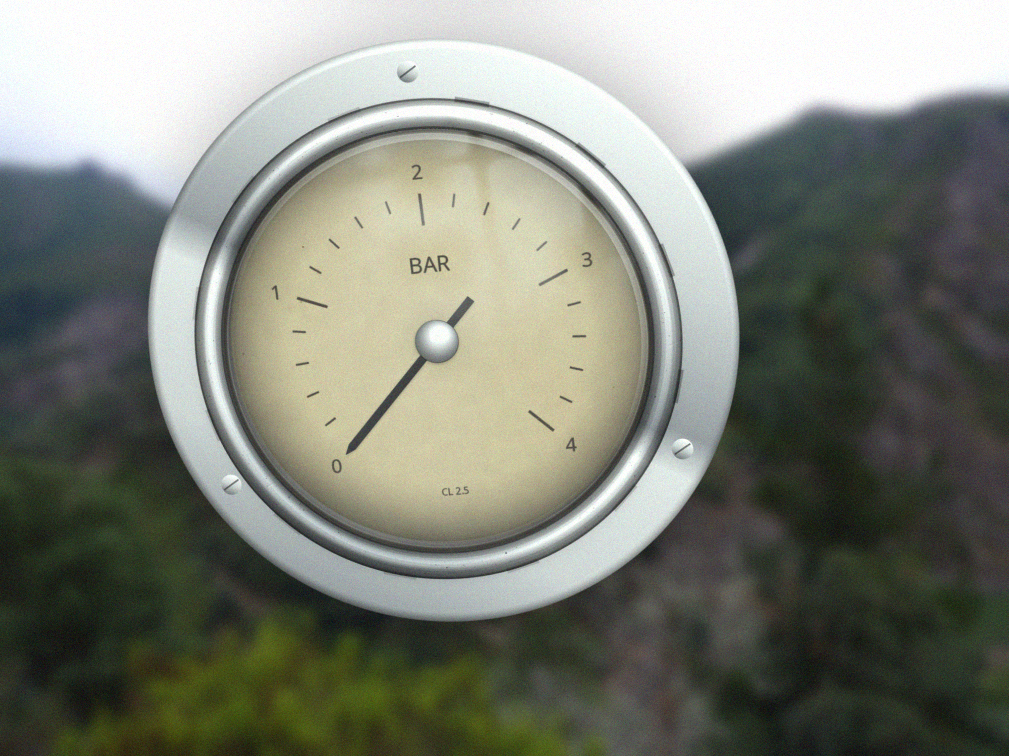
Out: 0,bar
